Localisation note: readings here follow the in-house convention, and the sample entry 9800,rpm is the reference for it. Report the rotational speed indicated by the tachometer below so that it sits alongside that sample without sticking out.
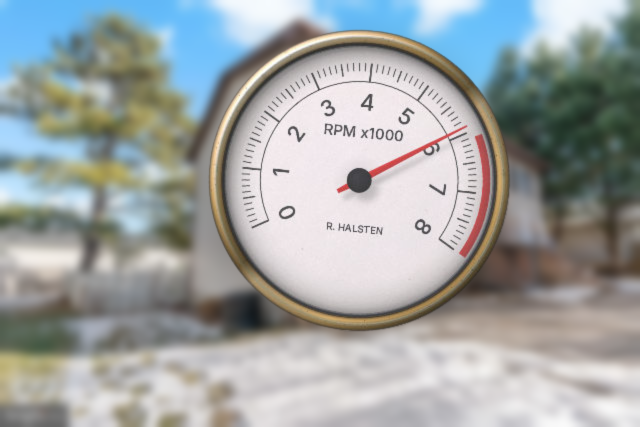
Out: 5900,rpm
